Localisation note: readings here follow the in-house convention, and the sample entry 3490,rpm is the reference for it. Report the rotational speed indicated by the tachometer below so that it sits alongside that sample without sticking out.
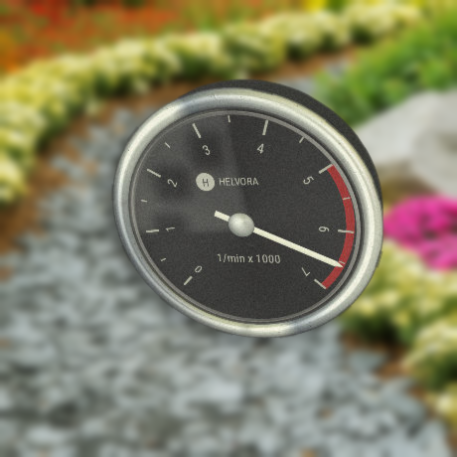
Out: 6500,rpm
